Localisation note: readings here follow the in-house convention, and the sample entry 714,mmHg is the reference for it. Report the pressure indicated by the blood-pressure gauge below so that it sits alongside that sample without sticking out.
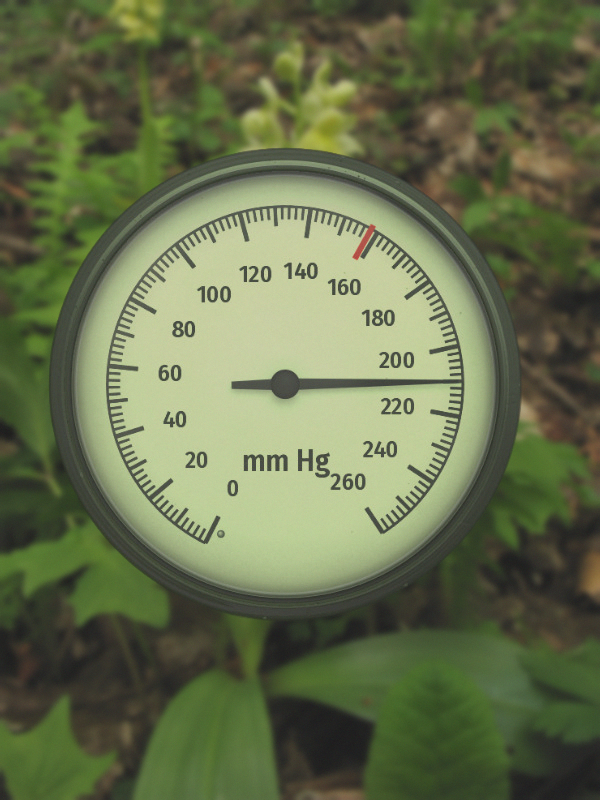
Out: 210,mmHg
